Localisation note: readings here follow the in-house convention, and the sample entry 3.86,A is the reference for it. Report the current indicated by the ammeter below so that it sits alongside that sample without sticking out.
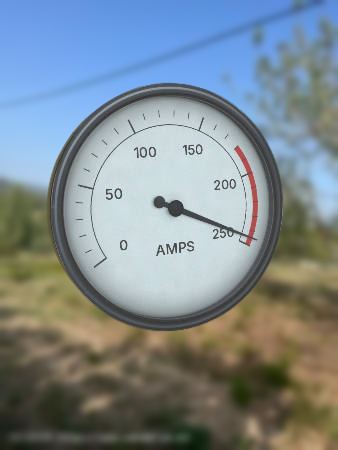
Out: 245,A
